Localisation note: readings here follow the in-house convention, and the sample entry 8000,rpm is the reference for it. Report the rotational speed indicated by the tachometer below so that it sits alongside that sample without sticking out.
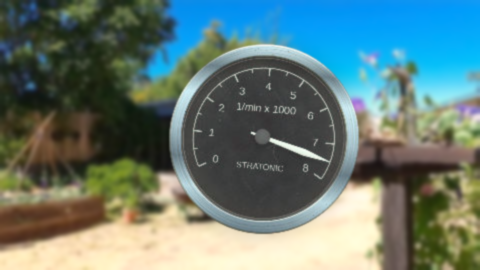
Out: 7500,rpm
